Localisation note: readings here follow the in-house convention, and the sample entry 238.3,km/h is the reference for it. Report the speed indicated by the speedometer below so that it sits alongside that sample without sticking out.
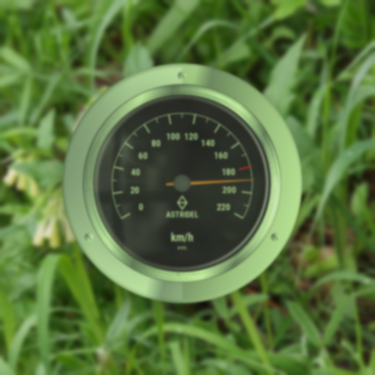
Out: 190,km/h
